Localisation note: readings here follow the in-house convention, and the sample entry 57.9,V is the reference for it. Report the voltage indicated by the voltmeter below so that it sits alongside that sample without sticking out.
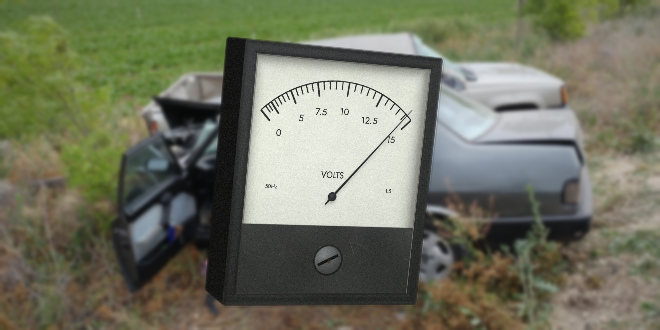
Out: 14.5,V
